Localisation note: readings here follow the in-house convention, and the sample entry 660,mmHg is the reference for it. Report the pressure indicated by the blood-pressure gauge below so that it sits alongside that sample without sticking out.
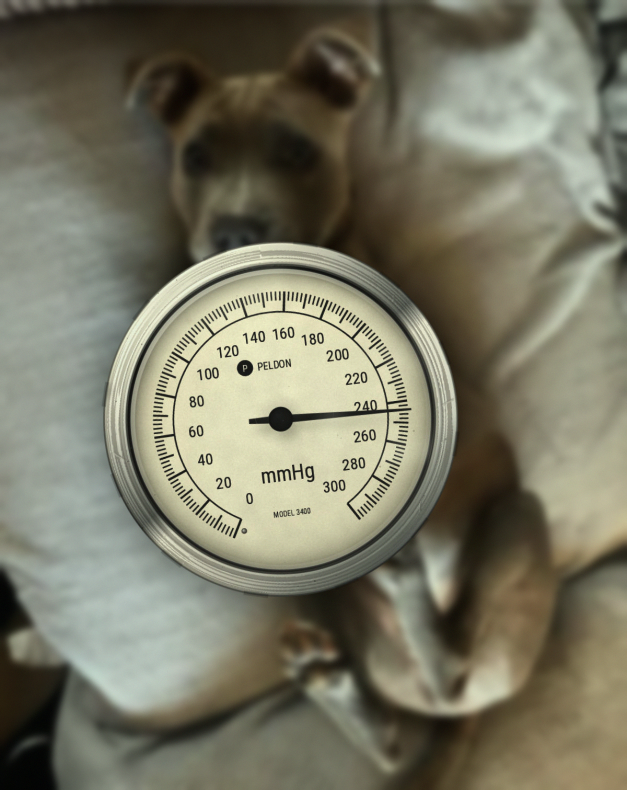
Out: 244,mmHg
